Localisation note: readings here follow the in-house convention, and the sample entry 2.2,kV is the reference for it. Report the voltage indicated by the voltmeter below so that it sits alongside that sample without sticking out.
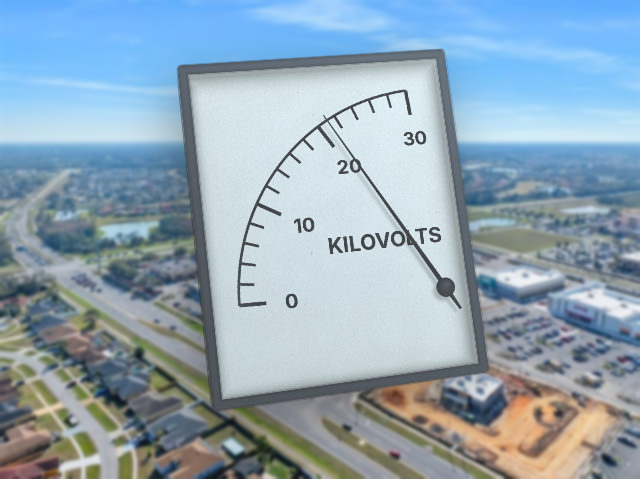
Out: 21,kV
